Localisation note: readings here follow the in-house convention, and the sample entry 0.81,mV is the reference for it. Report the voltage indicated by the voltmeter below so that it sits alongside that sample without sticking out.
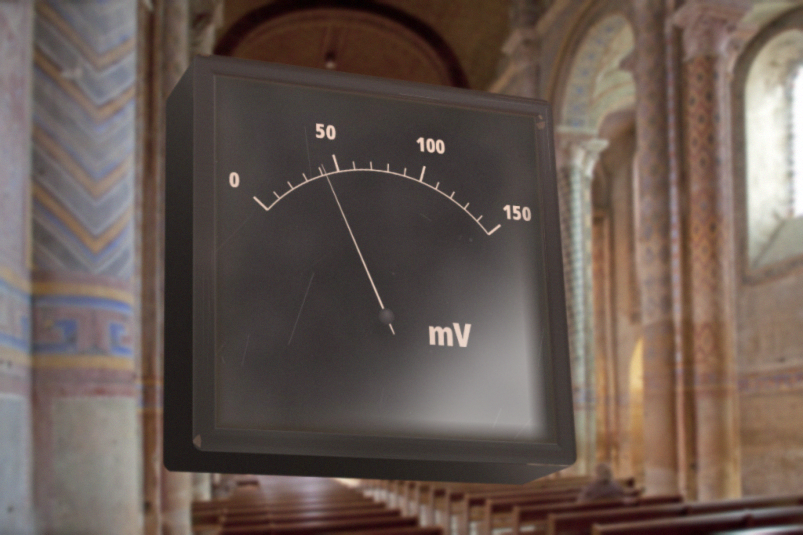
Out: 40,mV
